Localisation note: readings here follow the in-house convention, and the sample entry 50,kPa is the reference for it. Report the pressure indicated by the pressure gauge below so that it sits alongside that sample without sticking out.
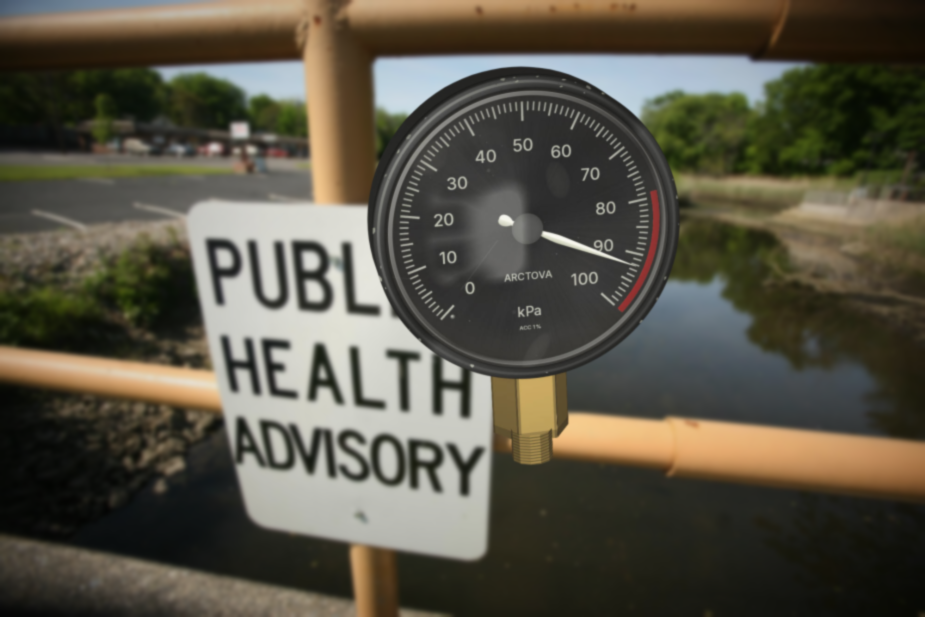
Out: 92,kPa
